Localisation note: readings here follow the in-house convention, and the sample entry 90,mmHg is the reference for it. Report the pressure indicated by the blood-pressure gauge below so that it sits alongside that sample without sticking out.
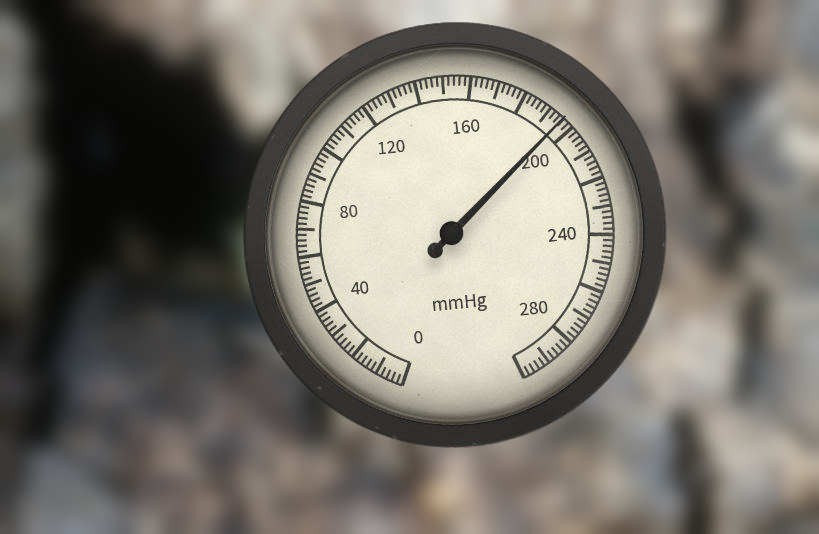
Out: 196,mmHg
